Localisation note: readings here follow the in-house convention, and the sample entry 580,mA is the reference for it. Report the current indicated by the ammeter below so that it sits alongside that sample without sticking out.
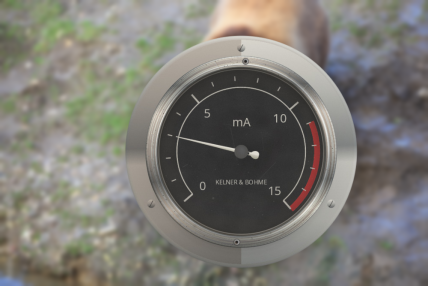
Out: 3,mA
